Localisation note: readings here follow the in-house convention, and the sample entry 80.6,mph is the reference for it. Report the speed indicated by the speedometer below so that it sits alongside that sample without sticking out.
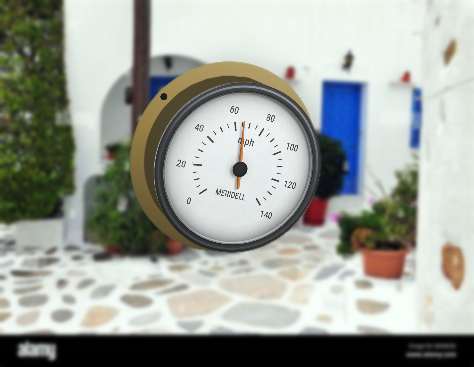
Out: 65,mph
